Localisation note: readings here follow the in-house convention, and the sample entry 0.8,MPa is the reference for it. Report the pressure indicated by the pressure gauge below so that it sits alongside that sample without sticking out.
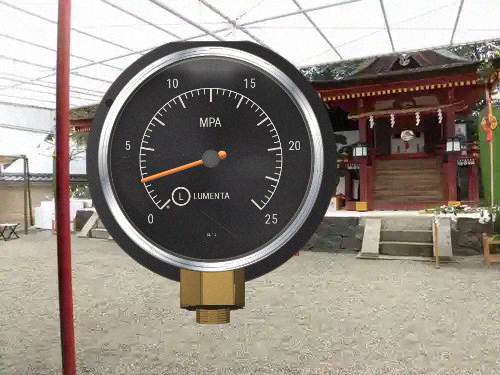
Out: 2.5,MPa
